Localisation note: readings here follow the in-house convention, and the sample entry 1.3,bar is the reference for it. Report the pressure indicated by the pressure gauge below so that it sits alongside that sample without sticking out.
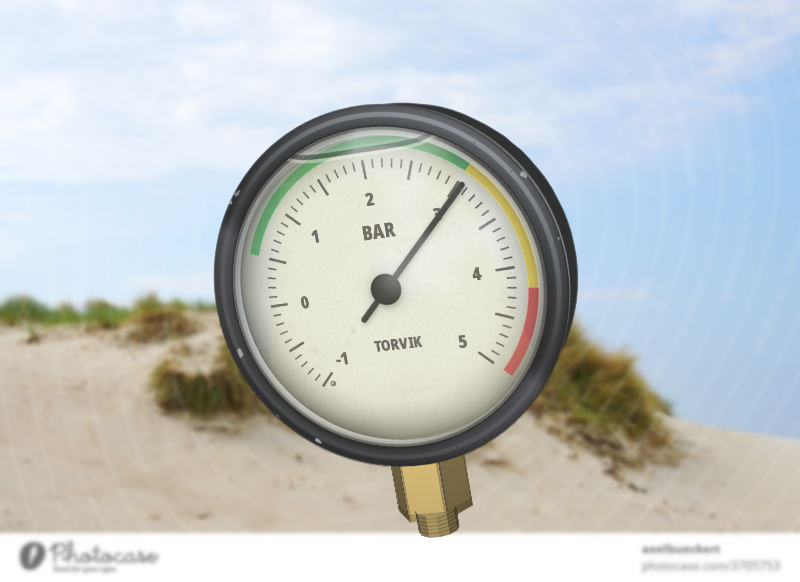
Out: 3.05,bar
